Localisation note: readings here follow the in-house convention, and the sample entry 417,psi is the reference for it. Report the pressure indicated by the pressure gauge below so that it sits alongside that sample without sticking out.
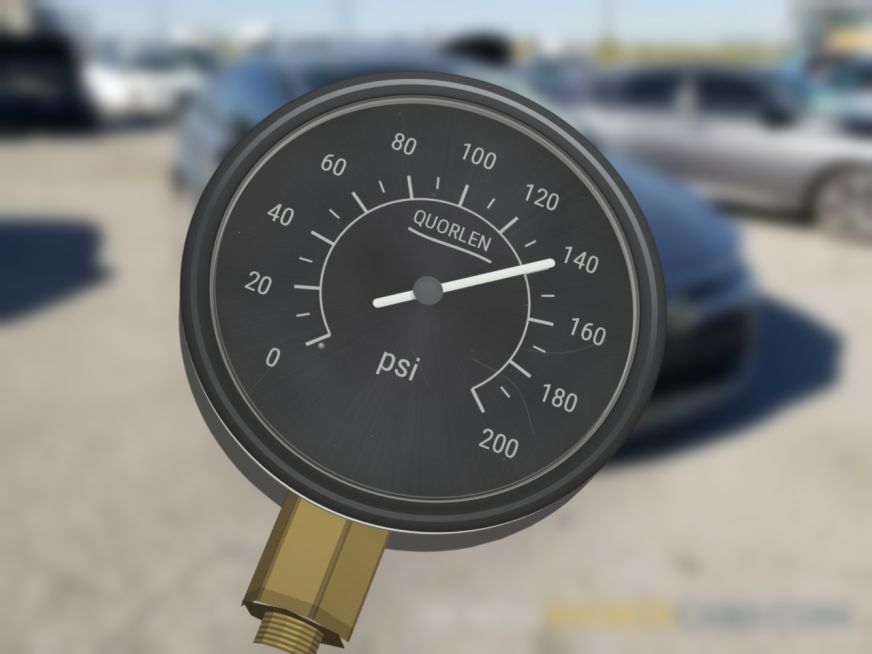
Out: 140,psi
